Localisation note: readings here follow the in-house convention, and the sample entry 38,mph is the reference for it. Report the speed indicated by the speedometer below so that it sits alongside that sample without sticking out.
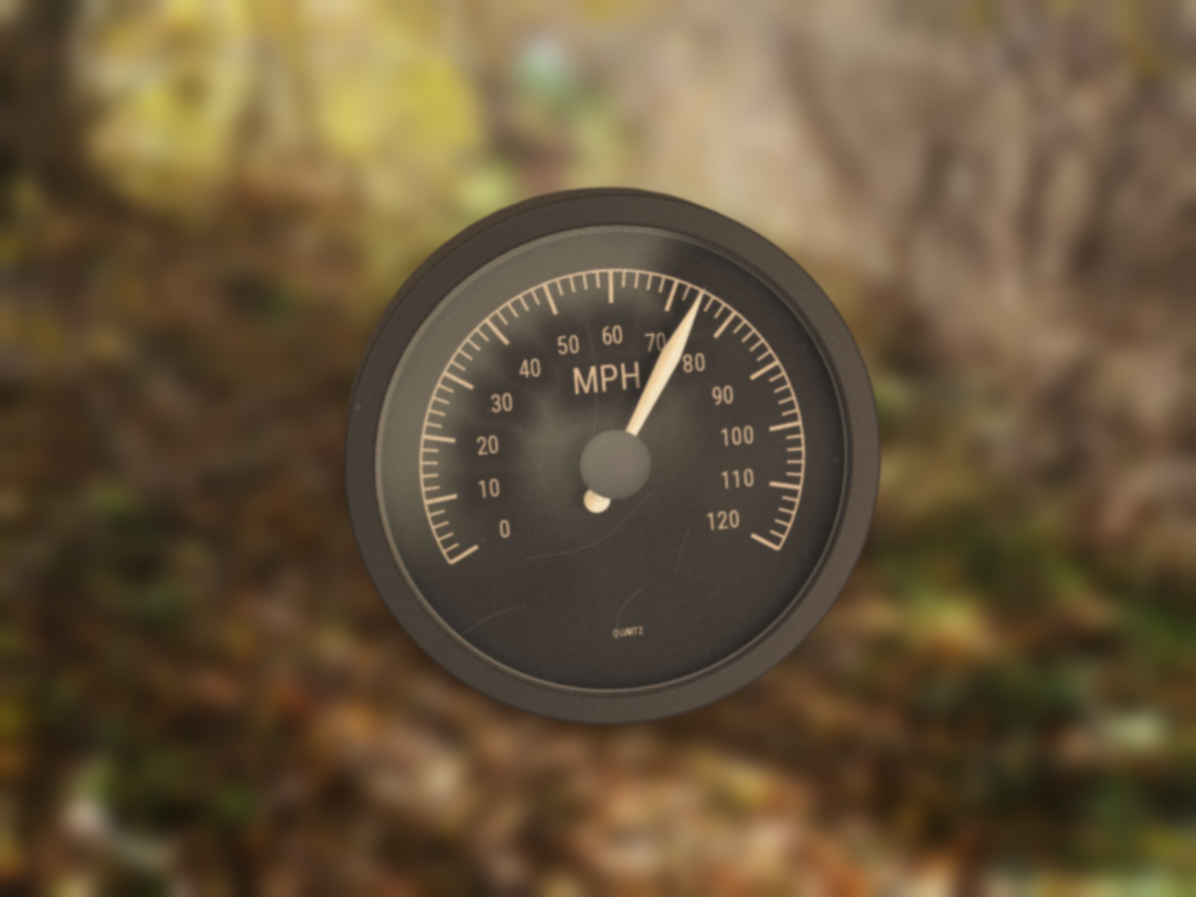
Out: 74,mph
